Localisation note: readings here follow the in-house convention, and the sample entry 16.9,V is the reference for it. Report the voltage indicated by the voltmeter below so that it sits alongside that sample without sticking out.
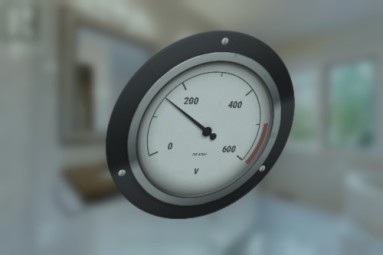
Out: 150,V
